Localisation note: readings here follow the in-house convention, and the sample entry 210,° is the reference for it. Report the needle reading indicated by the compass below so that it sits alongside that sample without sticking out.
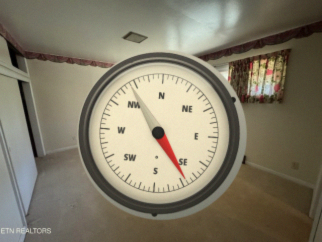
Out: 145,°
